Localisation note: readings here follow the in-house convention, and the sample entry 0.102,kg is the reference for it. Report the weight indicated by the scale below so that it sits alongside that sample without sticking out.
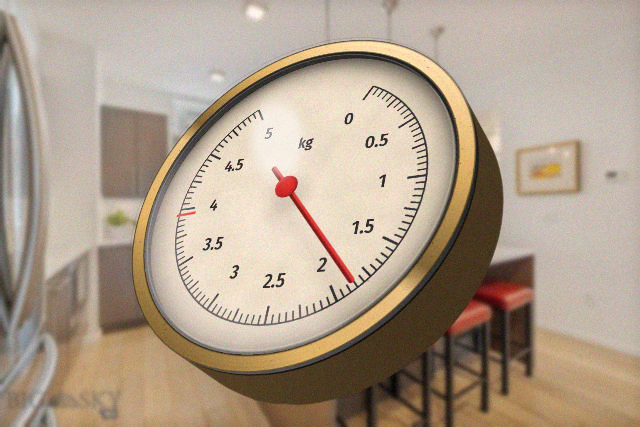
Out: 1.85,kg
